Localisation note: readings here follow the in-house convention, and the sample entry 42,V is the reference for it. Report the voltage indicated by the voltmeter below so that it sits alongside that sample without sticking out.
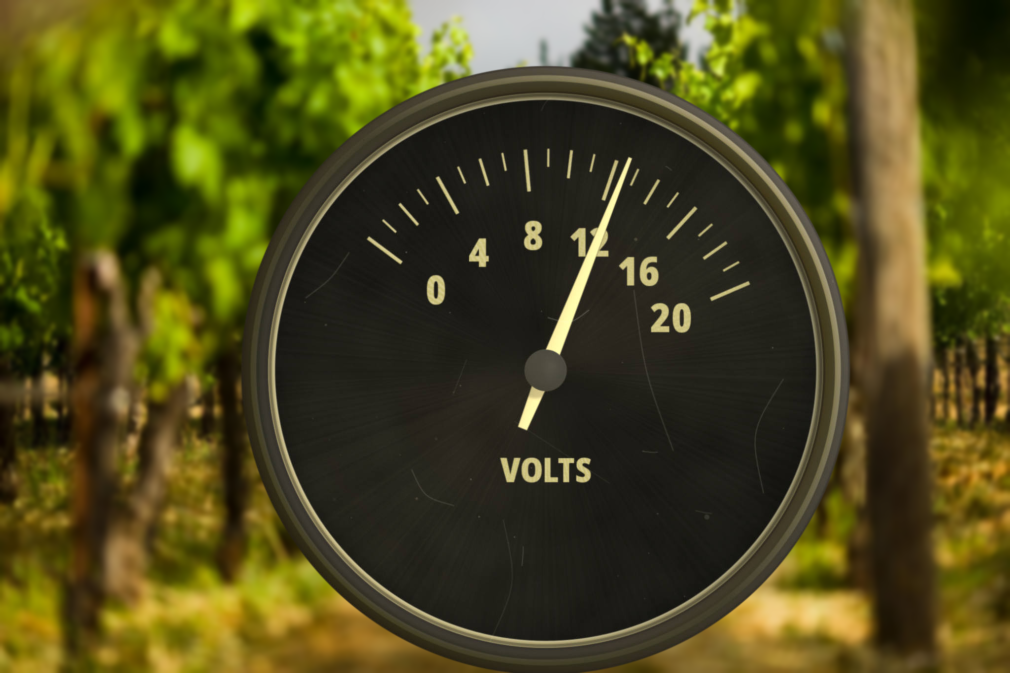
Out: 12.5,V
